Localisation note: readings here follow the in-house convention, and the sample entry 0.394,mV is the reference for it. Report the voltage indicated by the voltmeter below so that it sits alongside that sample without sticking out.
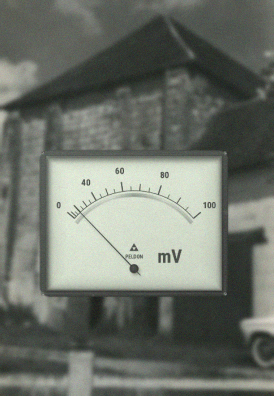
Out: 20,mV
